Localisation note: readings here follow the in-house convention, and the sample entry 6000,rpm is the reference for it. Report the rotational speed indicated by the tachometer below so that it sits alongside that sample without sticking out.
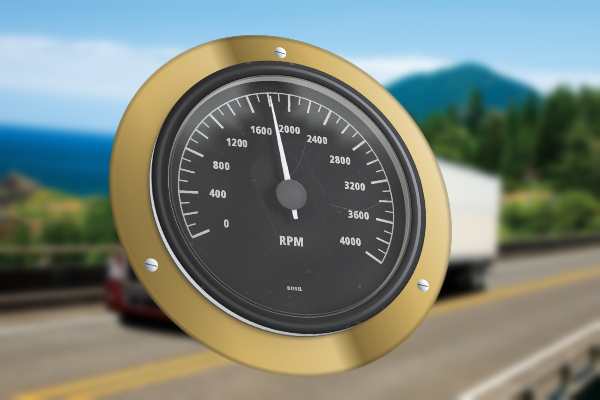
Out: 1800,rpm
